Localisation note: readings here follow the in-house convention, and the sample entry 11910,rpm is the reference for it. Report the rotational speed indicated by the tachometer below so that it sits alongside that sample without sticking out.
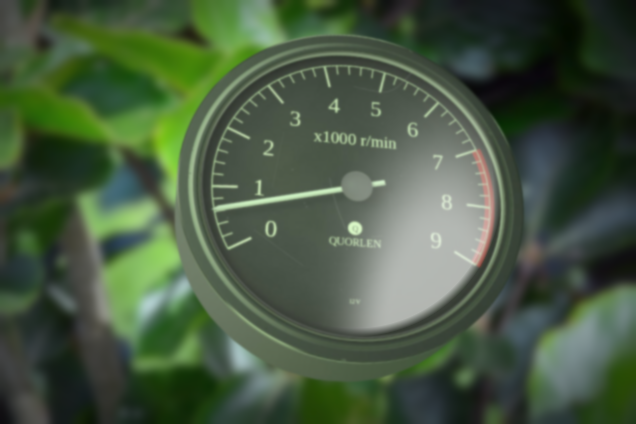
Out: 600,rpm
